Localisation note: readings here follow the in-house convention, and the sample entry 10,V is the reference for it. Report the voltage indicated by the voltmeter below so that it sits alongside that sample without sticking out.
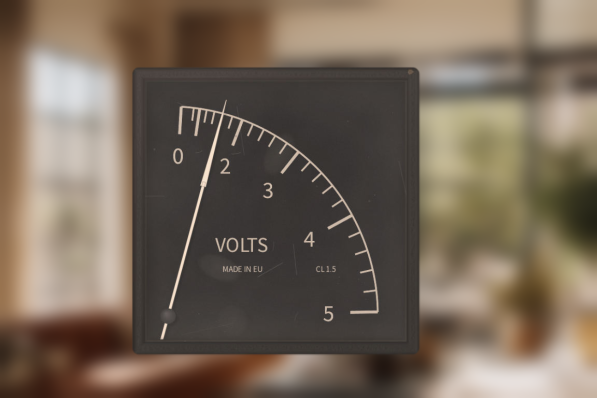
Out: 1.6,V
